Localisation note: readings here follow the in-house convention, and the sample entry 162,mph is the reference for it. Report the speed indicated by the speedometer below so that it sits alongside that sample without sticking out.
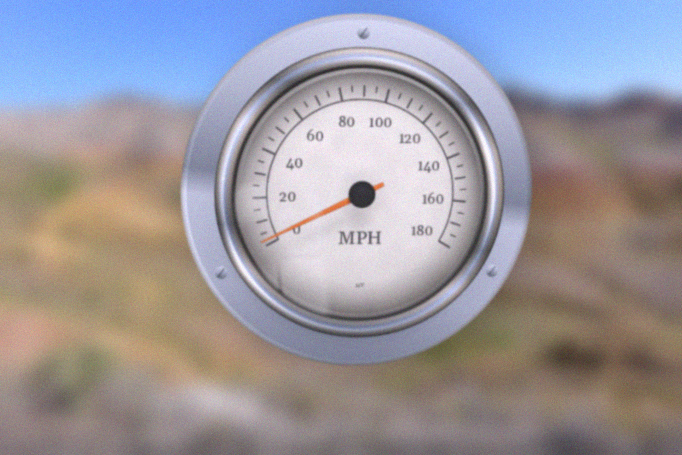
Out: 2.5,mph
